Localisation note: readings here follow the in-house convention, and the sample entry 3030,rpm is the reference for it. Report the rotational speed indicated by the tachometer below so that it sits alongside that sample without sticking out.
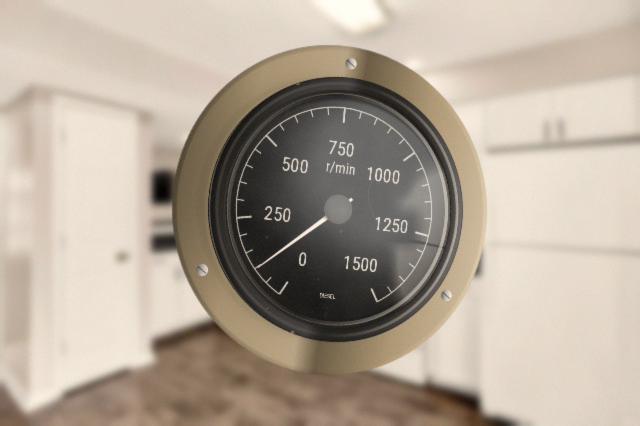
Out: 100,rpm
